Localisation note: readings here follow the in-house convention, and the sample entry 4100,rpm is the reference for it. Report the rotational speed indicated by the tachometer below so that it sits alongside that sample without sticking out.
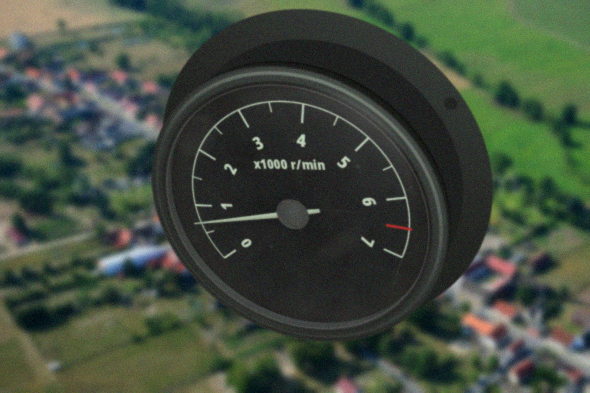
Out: 750,rpm
